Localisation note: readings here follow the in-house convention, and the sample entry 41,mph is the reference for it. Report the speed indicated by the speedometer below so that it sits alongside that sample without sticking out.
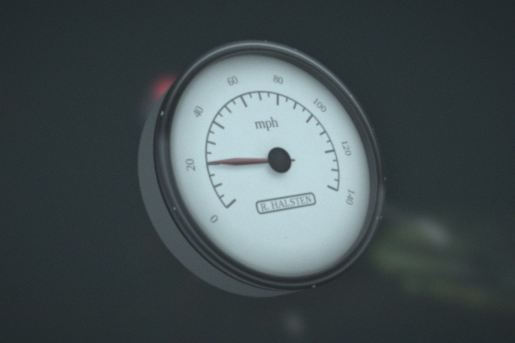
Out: 20,mph
